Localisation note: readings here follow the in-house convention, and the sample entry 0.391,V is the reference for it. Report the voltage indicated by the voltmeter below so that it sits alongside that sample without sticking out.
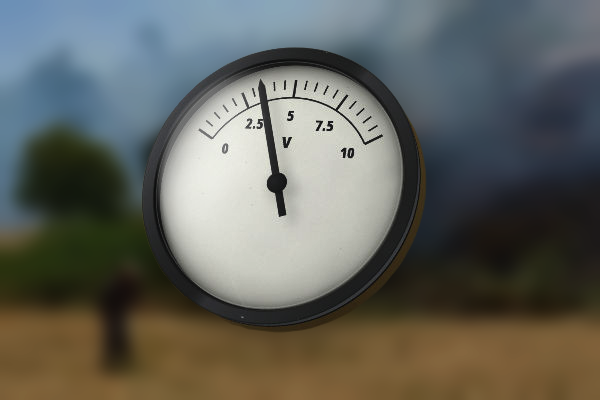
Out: 3.5,V
